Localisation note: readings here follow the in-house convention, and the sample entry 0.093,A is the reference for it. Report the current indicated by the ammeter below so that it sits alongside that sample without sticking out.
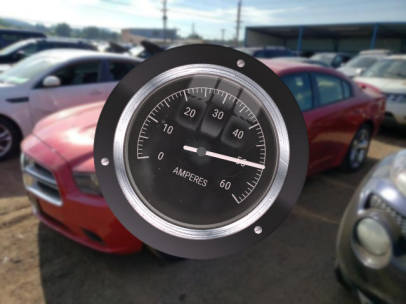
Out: 50,A
